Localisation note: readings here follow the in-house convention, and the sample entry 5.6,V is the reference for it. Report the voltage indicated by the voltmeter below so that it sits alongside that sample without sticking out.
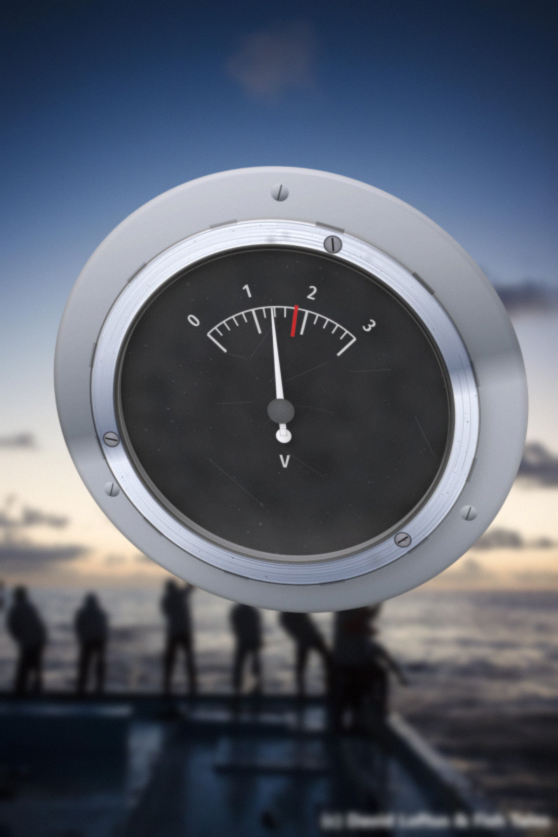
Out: 1.4,V
